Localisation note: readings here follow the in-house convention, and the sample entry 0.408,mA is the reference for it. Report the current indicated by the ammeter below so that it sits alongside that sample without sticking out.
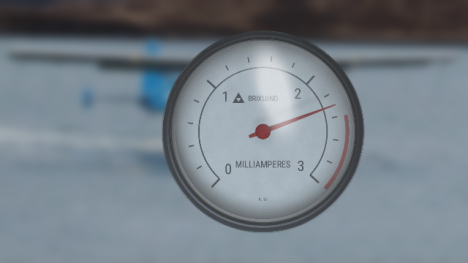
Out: 2.3,mA
